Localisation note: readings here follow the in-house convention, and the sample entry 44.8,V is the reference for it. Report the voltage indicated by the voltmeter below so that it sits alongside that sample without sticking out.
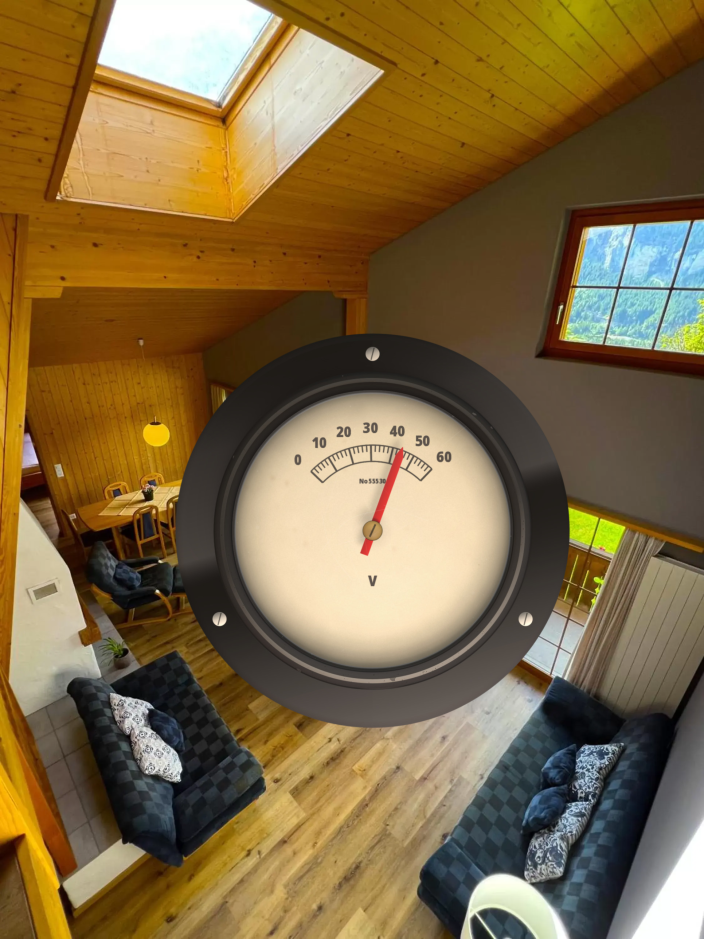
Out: 44,V
